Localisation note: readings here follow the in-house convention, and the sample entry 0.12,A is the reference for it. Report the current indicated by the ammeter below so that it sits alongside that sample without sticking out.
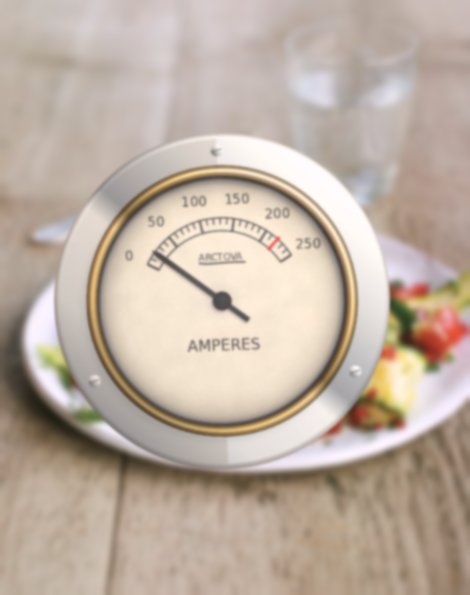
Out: 20,A
